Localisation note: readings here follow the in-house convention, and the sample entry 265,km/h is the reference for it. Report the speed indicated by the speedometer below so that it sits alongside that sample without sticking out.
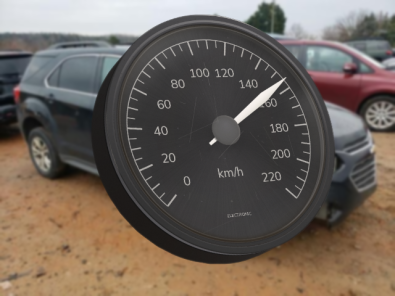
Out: 155,km/h
